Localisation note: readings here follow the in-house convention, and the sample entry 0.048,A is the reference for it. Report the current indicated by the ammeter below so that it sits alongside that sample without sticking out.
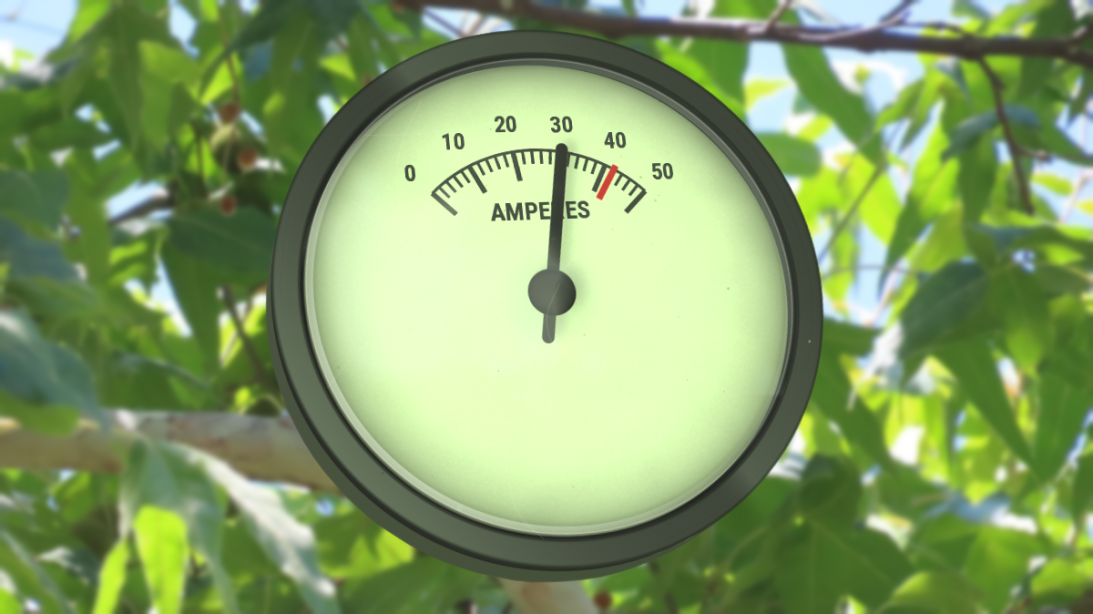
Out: 30,A
